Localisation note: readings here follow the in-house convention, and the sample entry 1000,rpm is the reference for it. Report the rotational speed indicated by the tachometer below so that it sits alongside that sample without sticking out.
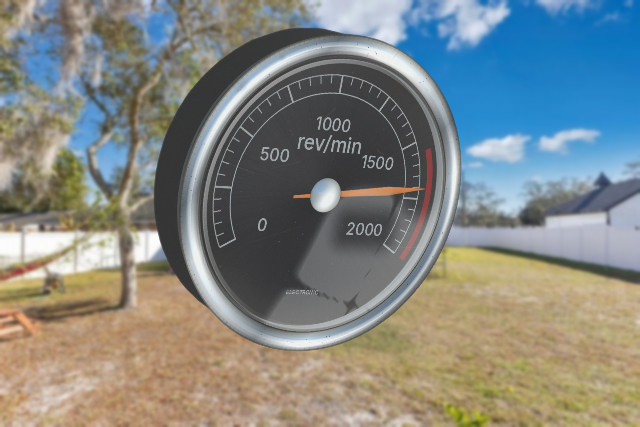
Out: 1700,rpm
